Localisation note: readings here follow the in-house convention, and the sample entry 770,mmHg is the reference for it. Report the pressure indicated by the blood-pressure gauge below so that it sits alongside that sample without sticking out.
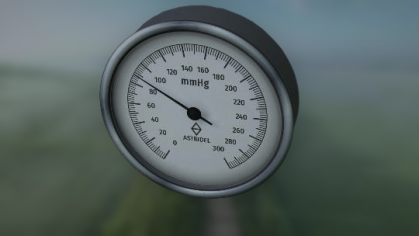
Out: 90,mmHg
